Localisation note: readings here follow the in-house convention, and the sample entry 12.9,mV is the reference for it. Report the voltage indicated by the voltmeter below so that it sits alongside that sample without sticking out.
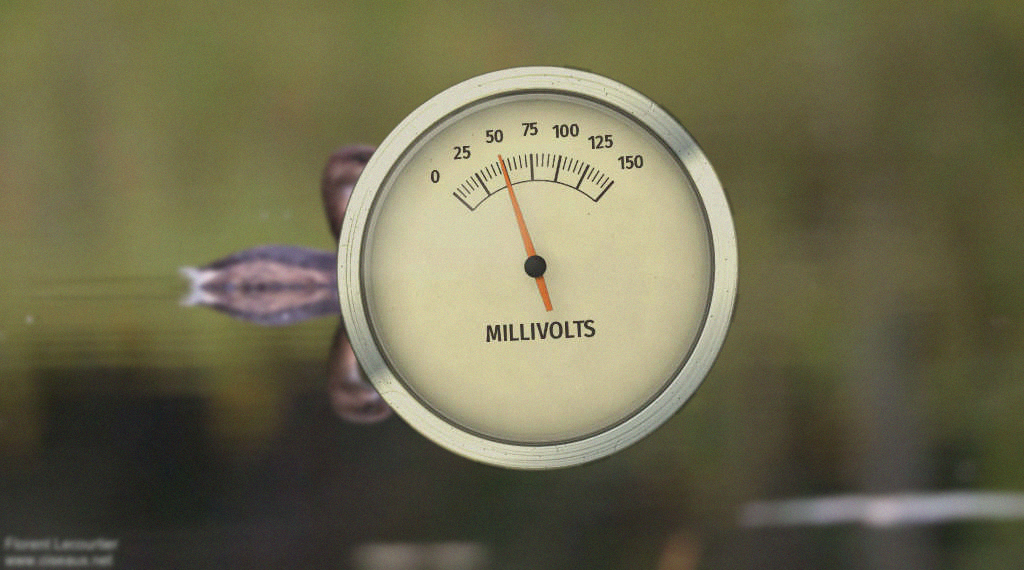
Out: 50,mV
